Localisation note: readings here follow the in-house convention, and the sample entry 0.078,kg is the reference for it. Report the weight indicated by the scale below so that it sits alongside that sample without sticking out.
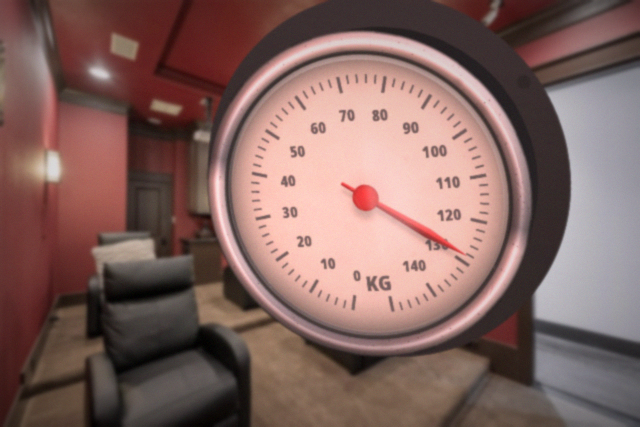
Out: 128,kg
